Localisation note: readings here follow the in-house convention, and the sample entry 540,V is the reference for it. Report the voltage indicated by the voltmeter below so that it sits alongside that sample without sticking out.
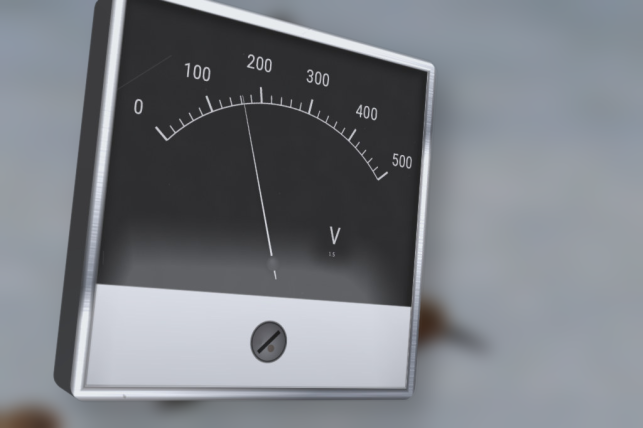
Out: 160,V
